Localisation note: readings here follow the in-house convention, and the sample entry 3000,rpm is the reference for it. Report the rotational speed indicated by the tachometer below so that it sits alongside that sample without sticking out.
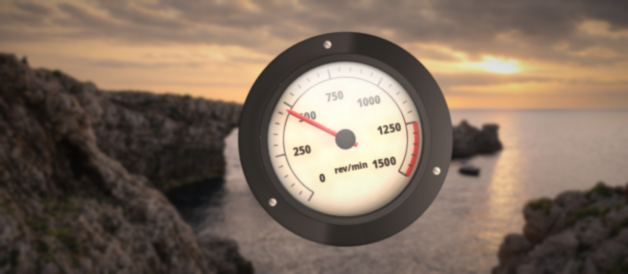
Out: 475,rpm
